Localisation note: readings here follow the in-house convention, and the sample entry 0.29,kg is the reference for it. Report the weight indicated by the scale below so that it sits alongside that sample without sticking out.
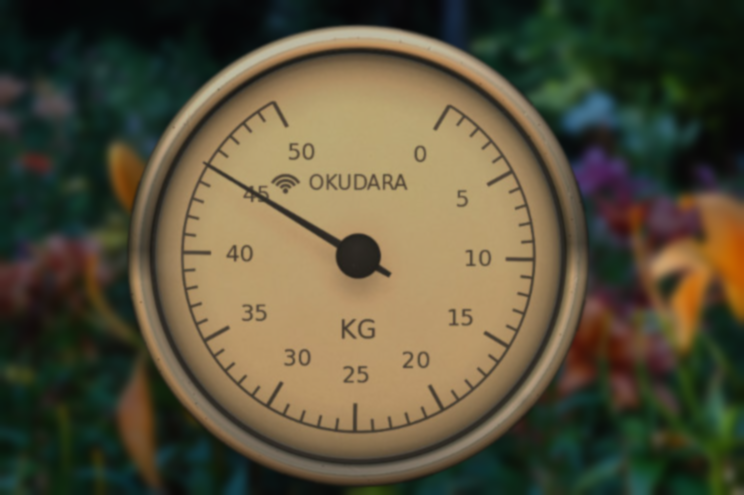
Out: 45,kg
